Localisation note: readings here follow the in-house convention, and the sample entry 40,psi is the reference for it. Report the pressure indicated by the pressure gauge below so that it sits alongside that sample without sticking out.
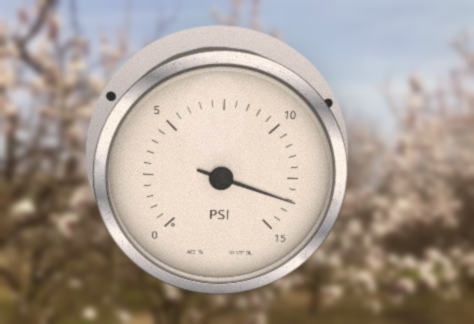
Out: 13.5,psi
